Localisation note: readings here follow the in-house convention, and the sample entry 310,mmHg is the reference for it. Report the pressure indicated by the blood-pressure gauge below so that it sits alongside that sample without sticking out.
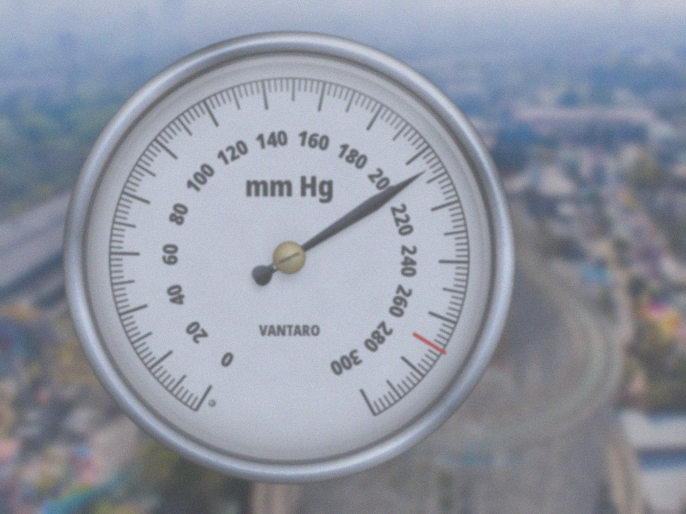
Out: 206,mmHg
